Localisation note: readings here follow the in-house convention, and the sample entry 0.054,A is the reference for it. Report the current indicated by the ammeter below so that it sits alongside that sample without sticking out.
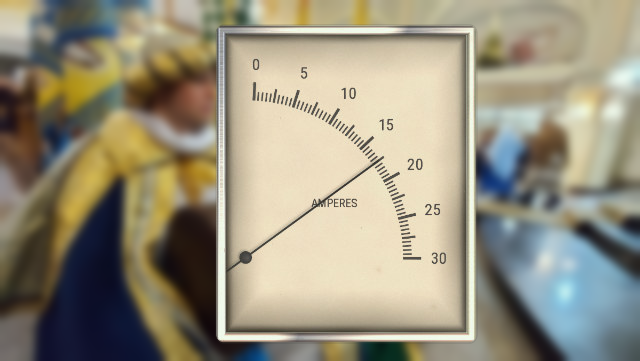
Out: 17.5,A
